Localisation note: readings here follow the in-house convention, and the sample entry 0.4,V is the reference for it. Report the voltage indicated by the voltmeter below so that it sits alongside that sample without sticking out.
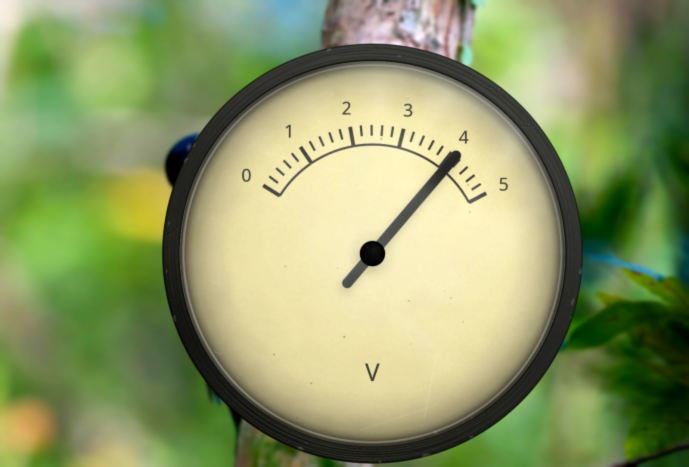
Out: 4.1,V
